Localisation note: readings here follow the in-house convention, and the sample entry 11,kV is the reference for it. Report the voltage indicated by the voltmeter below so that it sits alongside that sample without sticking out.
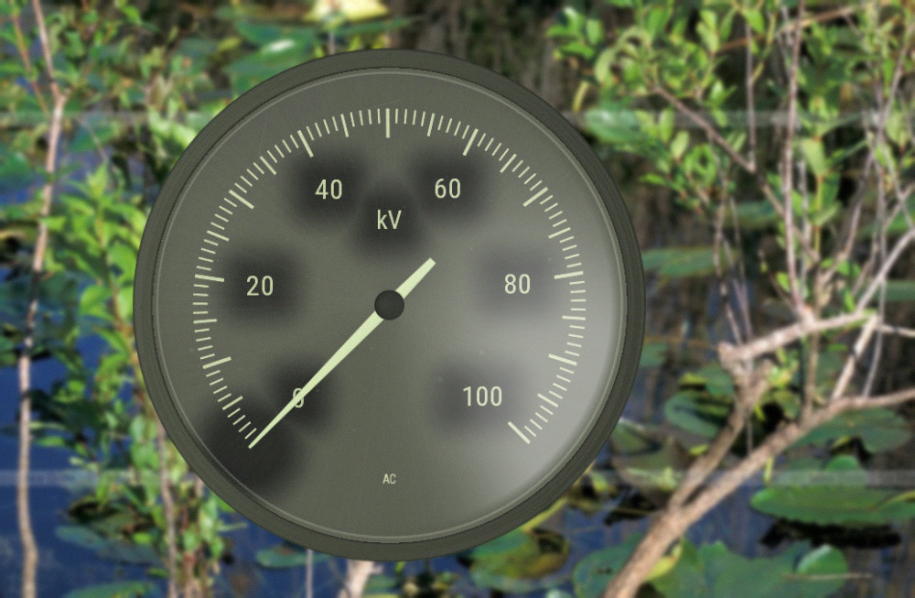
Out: 0,kV
